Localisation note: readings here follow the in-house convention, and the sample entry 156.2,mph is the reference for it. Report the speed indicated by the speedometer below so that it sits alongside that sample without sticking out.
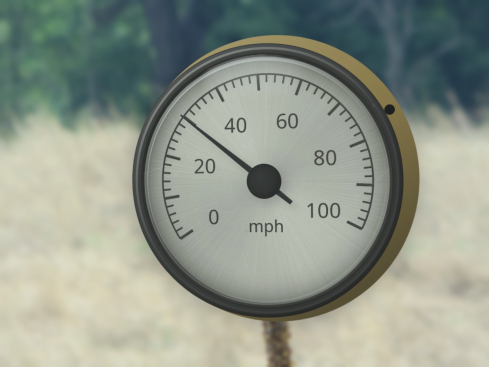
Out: 30,mph
